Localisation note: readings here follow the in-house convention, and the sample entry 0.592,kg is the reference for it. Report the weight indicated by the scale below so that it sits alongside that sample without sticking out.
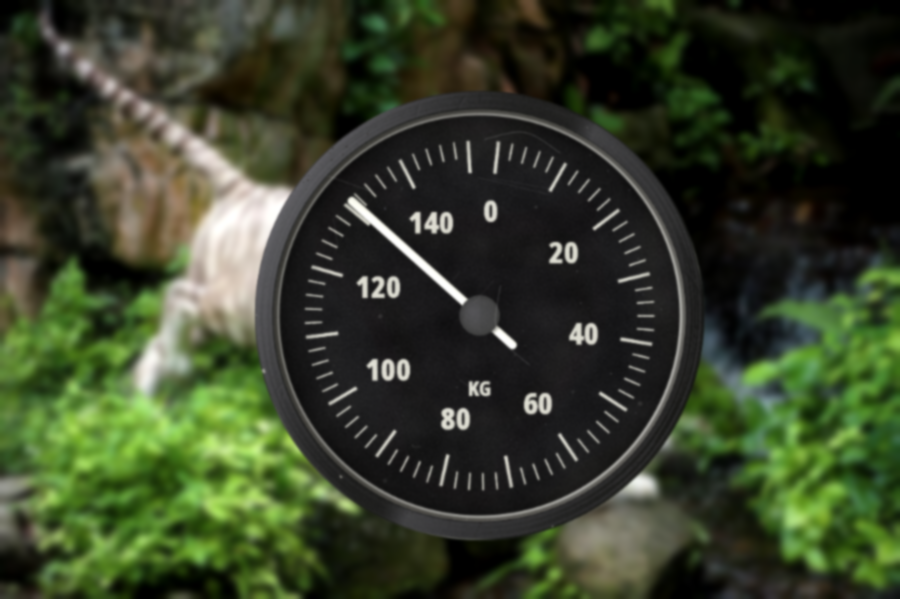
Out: 131,kg
